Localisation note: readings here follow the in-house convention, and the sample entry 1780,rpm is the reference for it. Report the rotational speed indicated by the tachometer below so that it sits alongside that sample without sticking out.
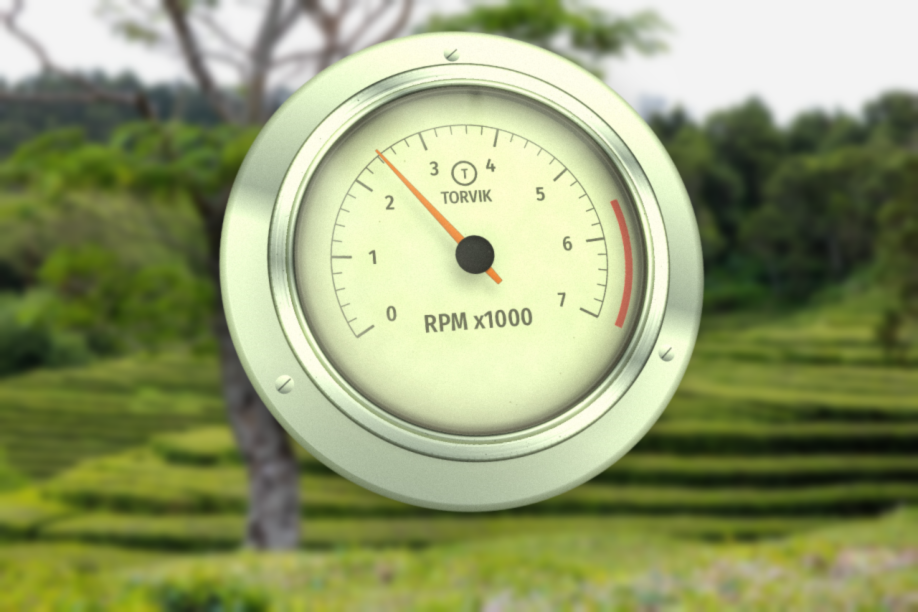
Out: 2400,rpm
